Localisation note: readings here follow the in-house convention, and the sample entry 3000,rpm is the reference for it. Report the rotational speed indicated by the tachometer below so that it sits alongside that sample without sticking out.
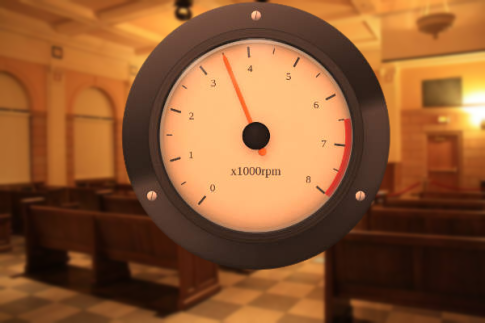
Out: 3500,rpm
